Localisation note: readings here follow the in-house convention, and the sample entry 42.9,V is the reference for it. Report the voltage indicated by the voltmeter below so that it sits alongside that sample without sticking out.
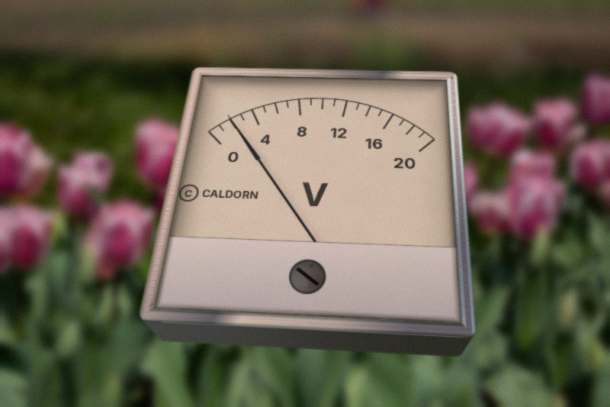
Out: 2,V
